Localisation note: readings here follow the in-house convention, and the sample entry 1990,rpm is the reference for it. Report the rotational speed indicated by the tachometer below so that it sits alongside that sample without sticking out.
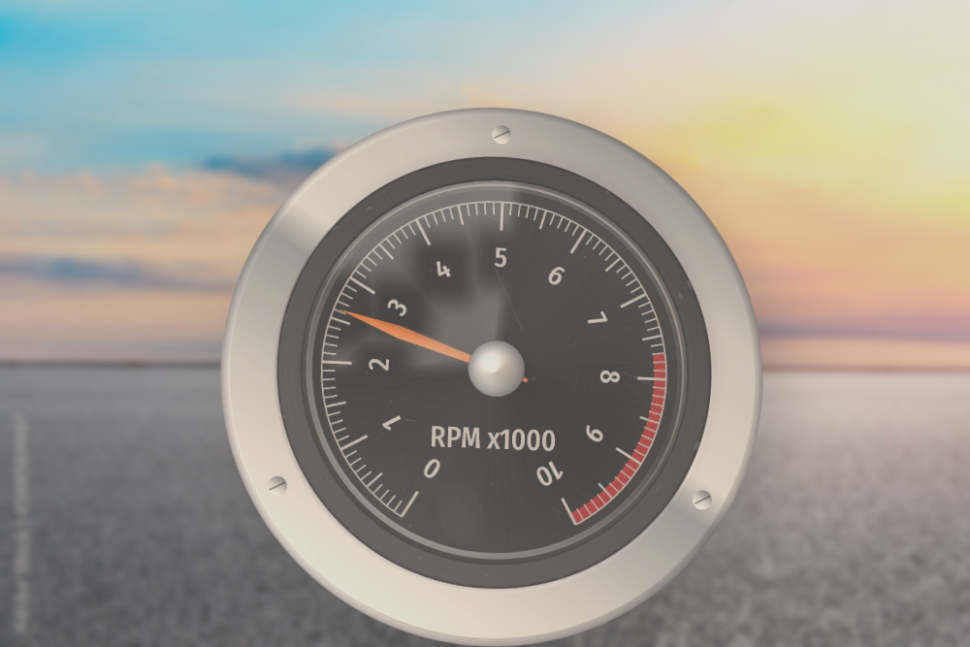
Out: 2600,rpm
